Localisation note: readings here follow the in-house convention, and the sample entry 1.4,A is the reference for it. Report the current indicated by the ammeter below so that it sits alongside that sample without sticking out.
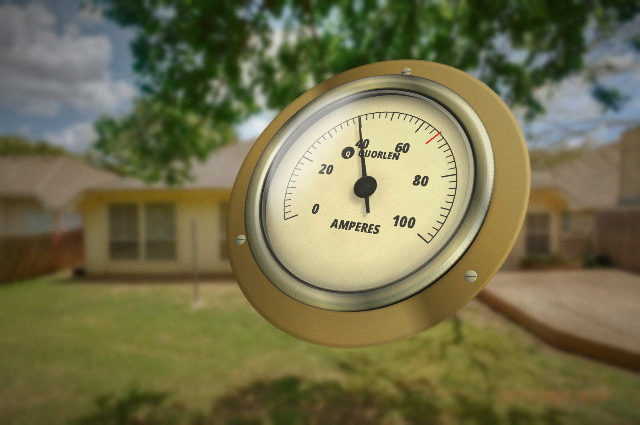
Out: 40,A
